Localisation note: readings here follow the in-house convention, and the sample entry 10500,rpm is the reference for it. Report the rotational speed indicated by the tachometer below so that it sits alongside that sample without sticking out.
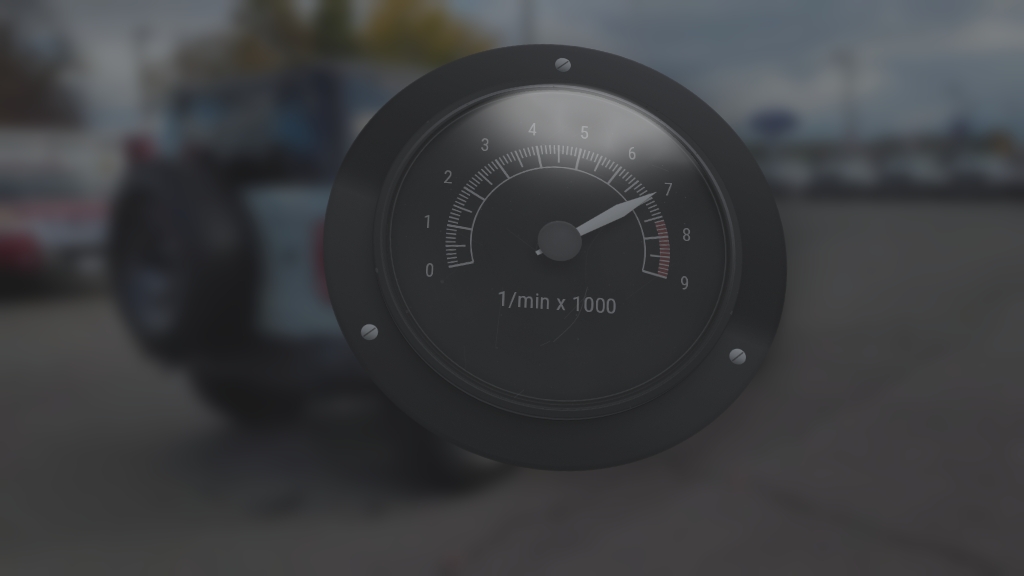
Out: 7000,rpm
